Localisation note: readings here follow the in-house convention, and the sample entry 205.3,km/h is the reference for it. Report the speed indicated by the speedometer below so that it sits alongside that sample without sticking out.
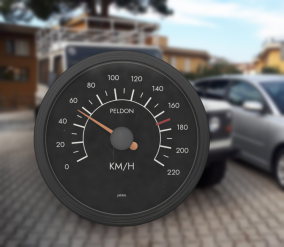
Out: 55,km/h
